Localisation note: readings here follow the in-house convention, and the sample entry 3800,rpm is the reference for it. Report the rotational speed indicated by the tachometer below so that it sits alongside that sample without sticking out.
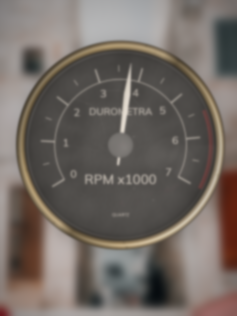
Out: 3750,rpm
